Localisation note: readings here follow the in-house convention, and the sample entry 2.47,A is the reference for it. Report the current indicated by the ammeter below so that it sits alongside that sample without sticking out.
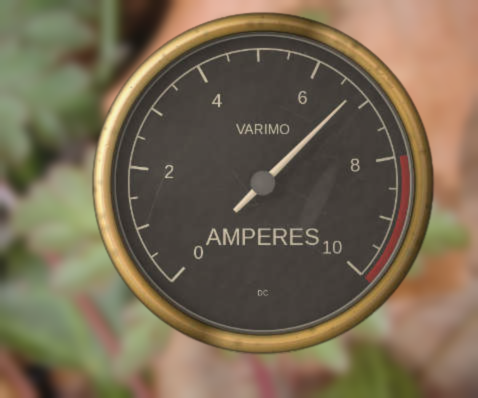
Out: 6.75,A
